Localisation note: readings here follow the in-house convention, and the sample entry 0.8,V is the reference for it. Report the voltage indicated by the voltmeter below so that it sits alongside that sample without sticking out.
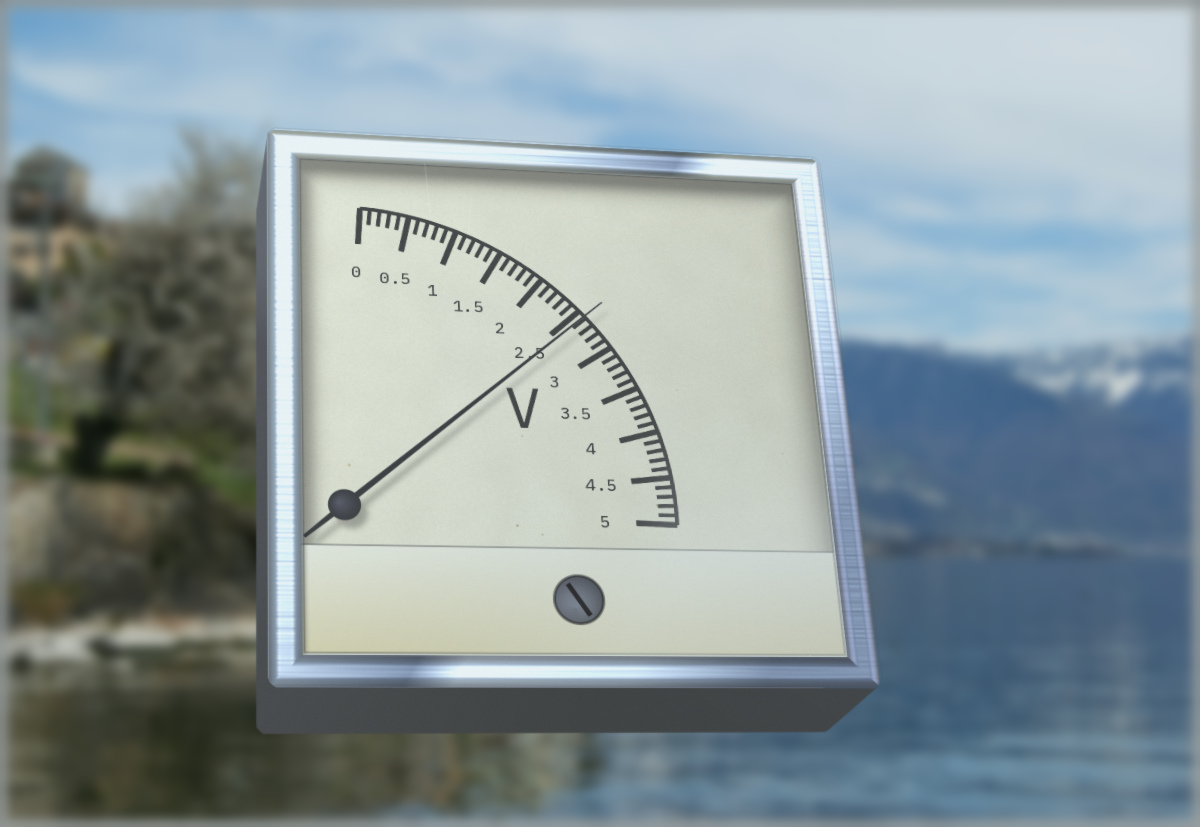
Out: 2.6,V
